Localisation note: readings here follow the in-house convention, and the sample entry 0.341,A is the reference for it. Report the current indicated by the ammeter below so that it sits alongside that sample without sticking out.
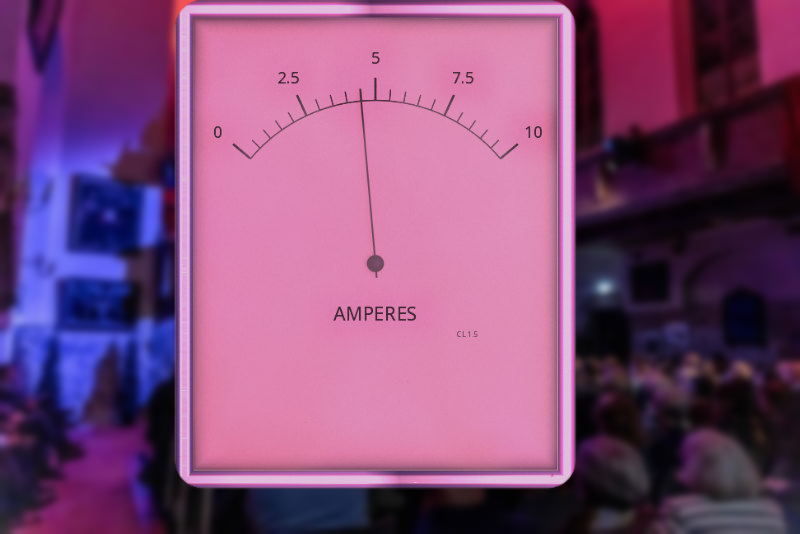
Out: 4.5,A
